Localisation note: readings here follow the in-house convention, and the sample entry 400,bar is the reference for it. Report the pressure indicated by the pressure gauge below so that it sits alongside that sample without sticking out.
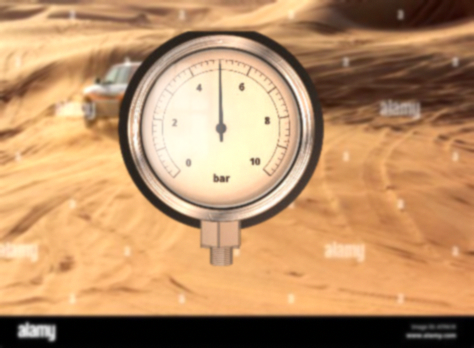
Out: 5,bar
